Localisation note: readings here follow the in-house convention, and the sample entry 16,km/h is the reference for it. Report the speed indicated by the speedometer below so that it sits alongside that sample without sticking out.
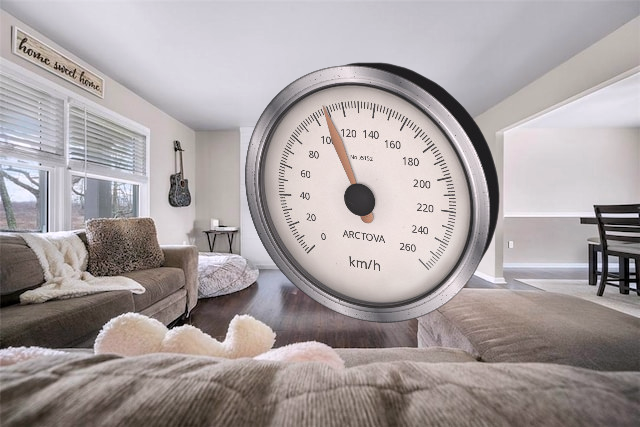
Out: 110,km/h
